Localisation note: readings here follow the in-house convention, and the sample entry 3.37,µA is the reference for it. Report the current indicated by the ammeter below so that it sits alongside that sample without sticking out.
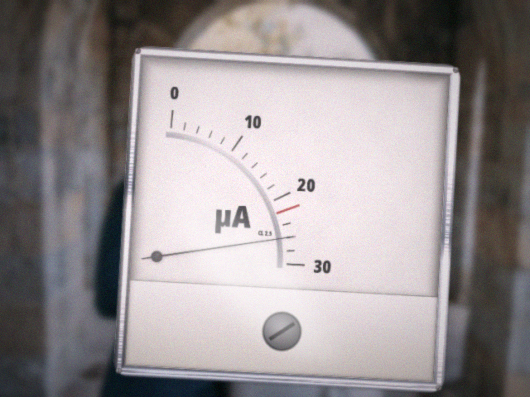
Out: 26,µA
